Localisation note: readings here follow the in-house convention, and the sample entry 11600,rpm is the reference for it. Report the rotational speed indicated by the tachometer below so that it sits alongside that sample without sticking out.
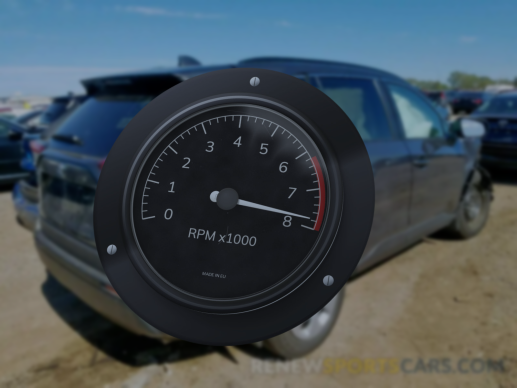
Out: 7800,rpm
